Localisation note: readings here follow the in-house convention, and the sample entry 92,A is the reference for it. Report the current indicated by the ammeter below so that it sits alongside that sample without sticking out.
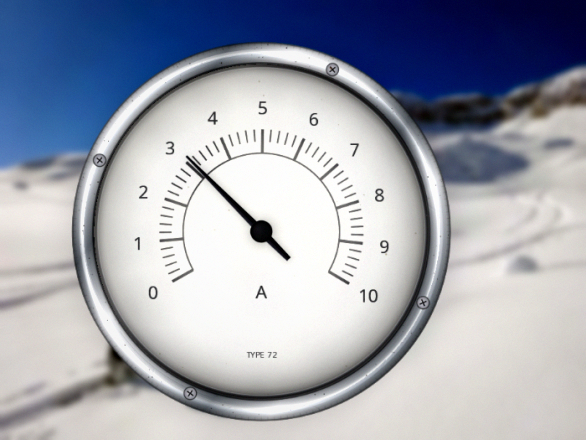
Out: 3.1,A
